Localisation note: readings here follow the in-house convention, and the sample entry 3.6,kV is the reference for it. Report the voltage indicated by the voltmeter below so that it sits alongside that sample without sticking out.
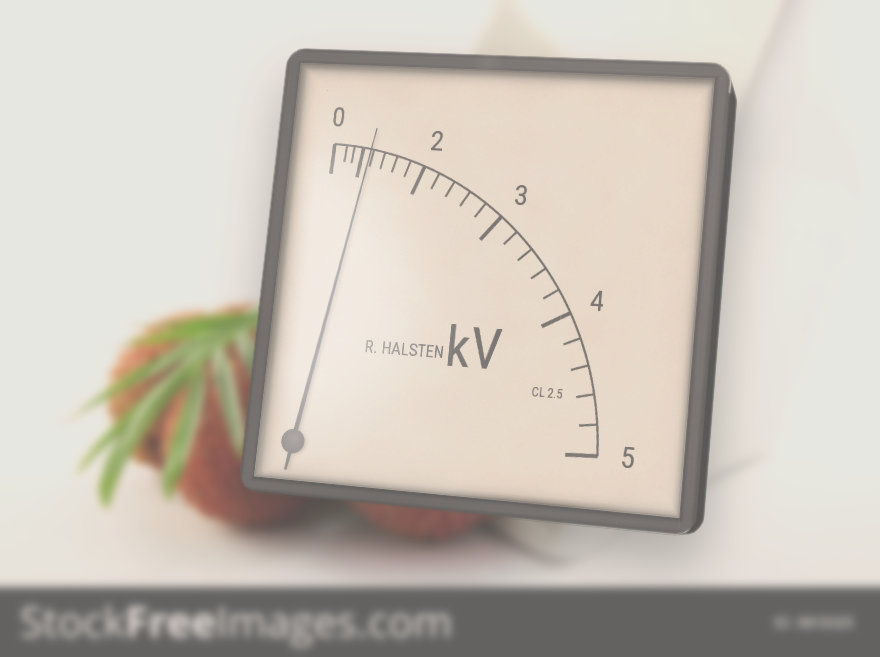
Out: 1.2,kV
